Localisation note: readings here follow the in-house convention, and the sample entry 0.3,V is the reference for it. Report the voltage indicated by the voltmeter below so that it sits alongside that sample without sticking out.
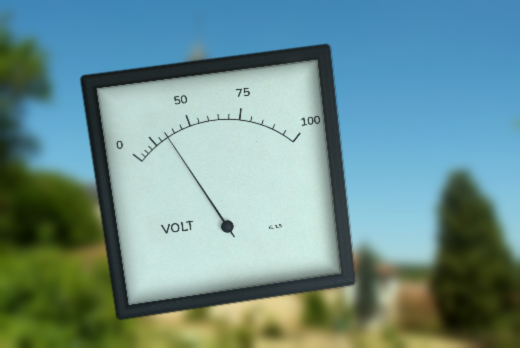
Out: 35,V
